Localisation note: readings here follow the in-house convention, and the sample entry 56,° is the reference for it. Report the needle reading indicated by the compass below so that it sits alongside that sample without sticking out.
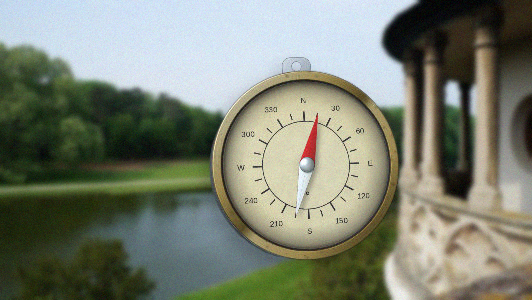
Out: 15,°
